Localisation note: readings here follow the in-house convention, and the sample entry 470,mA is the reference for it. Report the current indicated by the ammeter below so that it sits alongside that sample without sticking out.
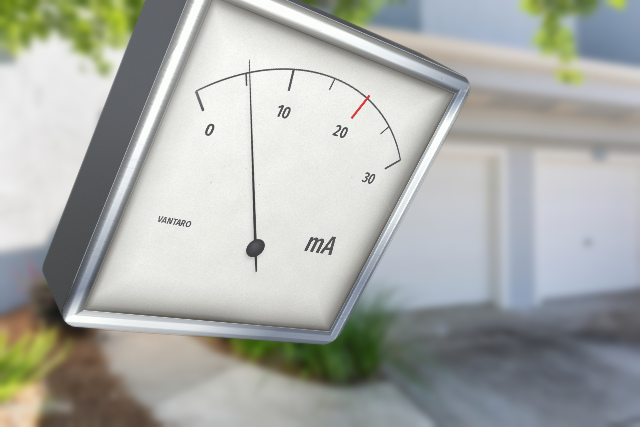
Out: 5,mA
